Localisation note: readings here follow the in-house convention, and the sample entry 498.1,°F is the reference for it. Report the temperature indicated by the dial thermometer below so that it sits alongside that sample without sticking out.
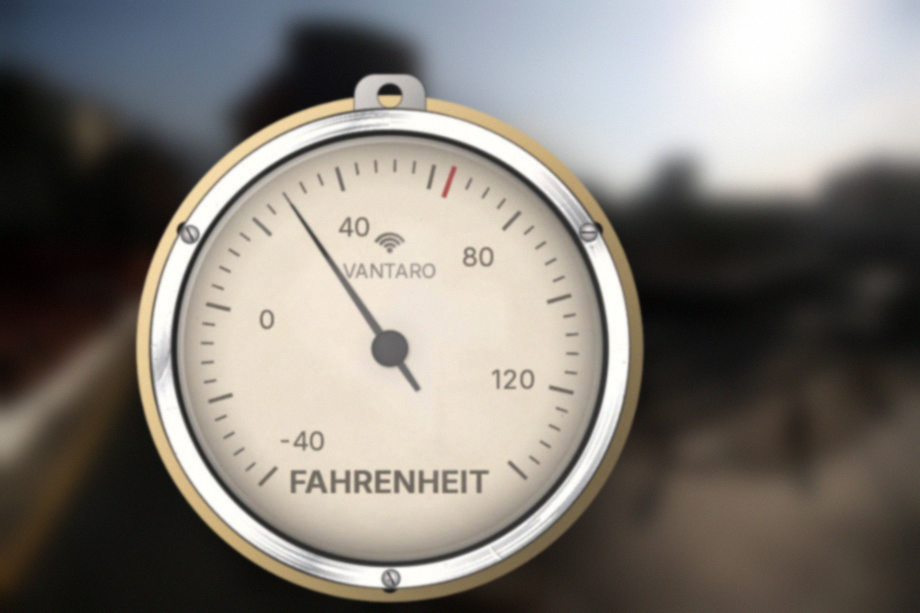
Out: 28,°F
